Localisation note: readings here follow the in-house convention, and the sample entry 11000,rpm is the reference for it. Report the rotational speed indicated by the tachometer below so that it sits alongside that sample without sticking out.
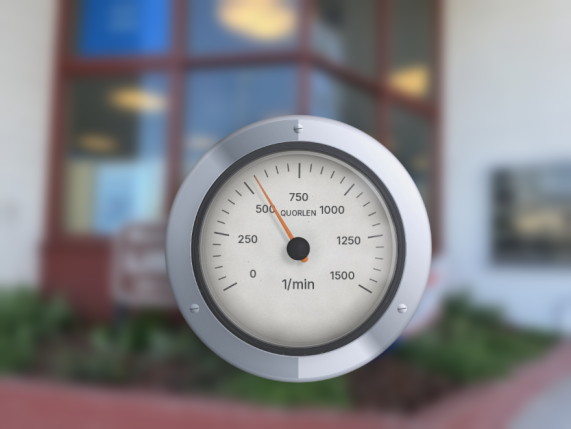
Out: 550,rpm
